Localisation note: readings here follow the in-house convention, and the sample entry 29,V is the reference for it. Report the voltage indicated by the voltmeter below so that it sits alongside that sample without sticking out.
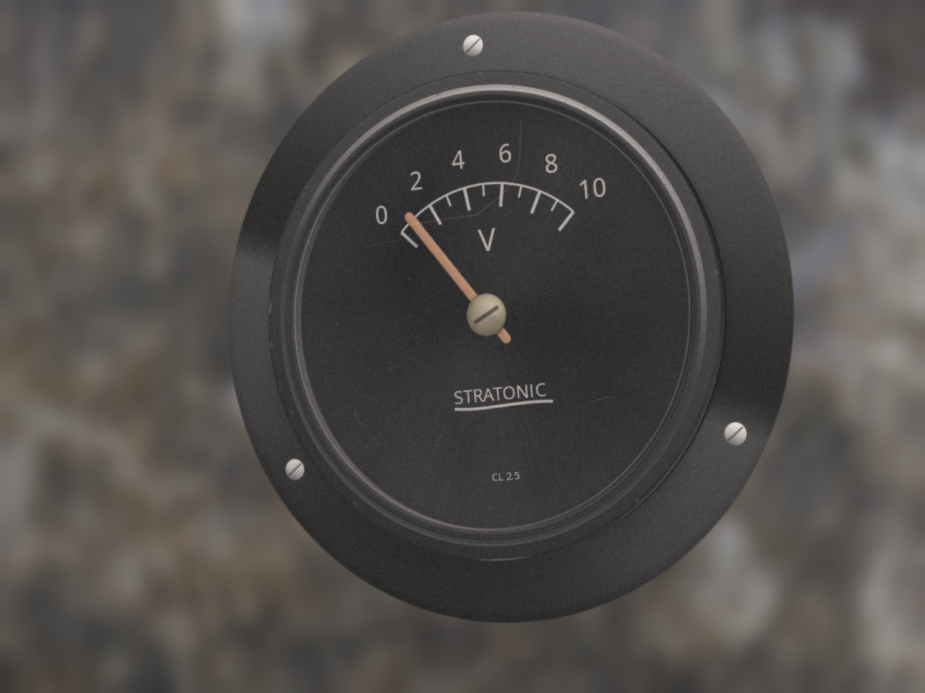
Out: 1,V
